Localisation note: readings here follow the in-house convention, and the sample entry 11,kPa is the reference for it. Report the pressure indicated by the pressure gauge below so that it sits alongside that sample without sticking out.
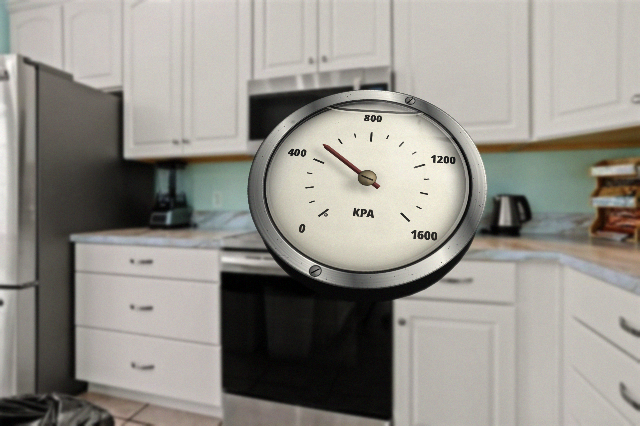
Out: 500,kPa
